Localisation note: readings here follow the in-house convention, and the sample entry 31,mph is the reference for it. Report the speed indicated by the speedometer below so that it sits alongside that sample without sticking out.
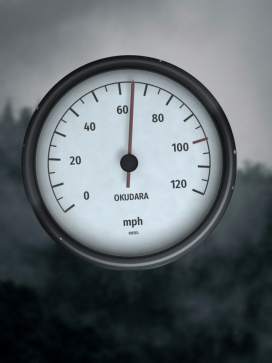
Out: 65,mph
